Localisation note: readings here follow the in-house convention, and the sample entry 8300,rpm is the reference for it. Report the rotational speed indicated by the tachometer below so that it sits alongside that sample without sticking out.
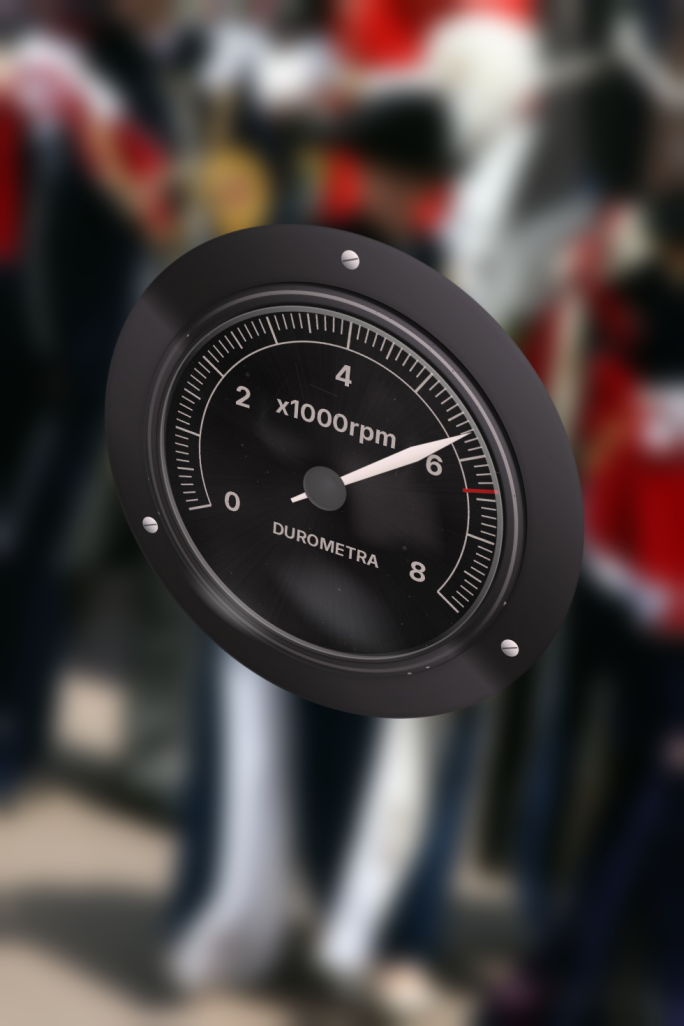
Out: 5700,rpm
